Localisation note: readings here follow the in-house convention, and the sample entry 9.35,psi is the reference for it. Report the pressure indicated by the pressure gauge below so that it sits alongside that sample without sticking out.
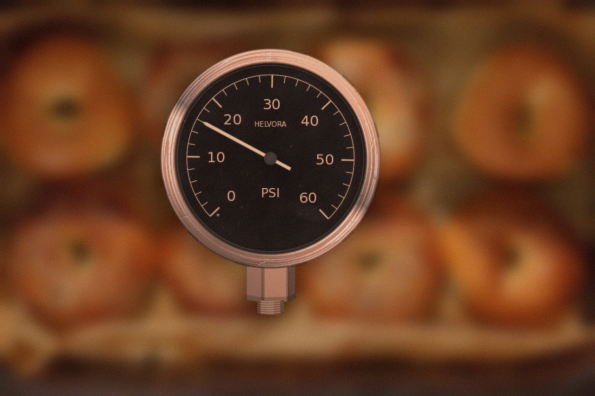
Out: 16,psi
